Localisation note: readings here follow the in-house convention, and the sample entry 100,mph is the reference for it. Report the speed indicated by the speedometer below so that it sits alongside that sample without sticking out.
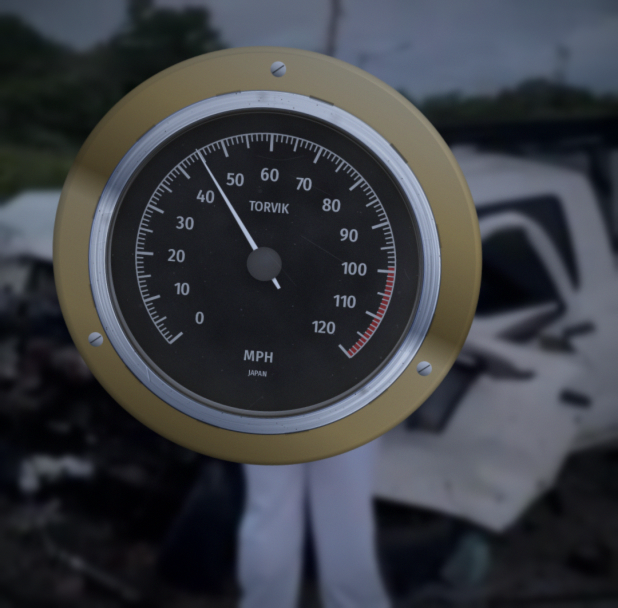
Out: 45,mph
